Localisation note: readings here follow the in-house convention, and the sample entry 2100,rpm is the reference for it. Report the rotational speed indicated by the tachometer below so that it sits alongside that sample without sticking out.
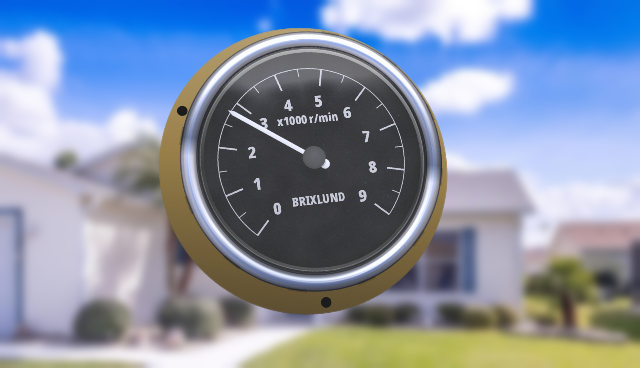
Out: 2750,rpm
